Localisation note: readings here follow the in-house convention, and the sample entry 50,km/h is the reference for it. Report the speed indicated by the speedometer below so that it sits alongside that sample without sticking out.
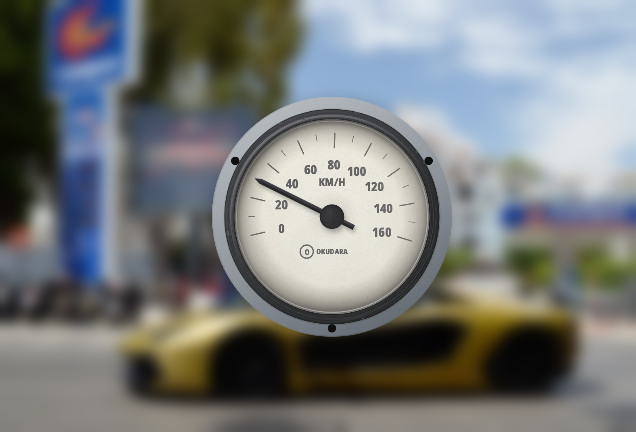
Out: 30,km/h
